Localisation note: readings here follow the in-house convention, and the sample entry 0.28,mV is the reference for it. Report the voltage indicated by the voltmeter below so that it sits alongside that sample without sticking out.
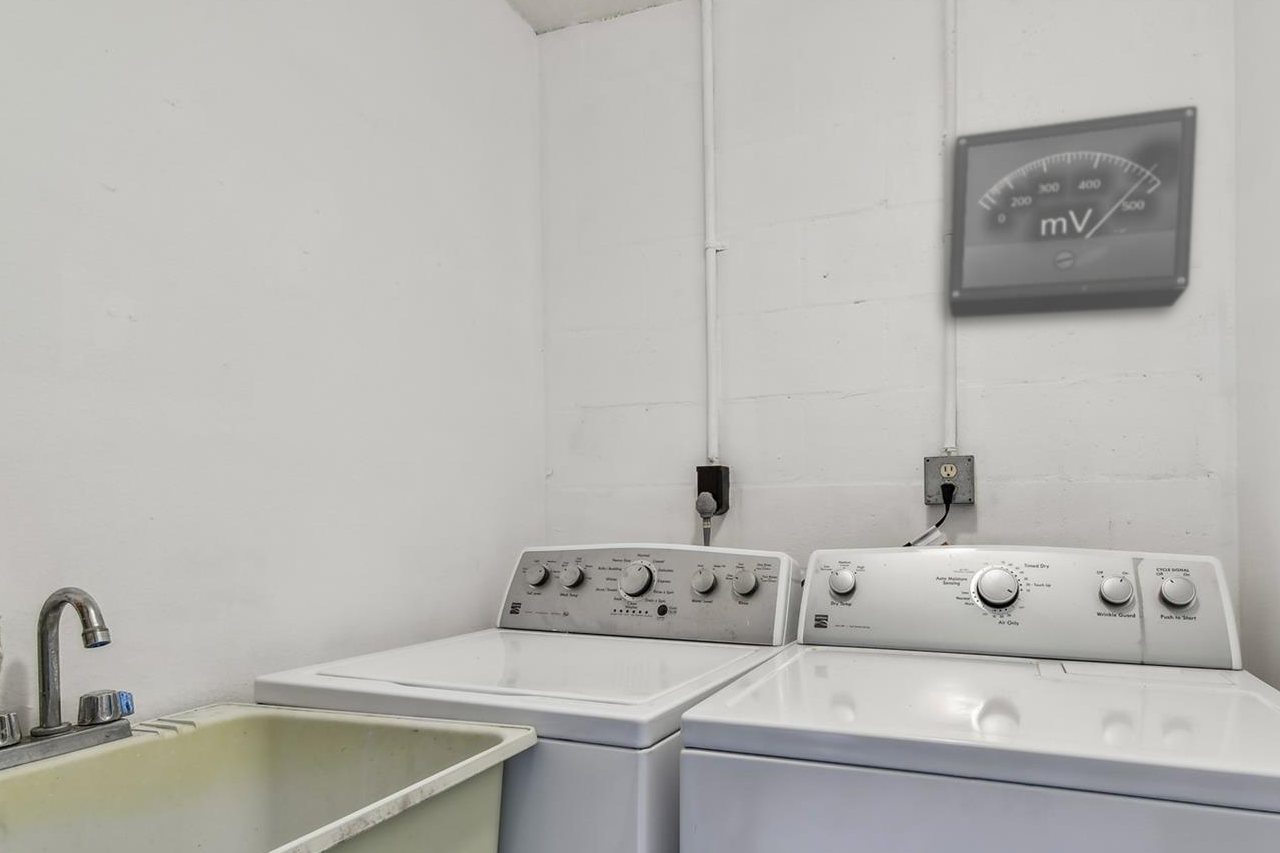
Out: 480,mV
